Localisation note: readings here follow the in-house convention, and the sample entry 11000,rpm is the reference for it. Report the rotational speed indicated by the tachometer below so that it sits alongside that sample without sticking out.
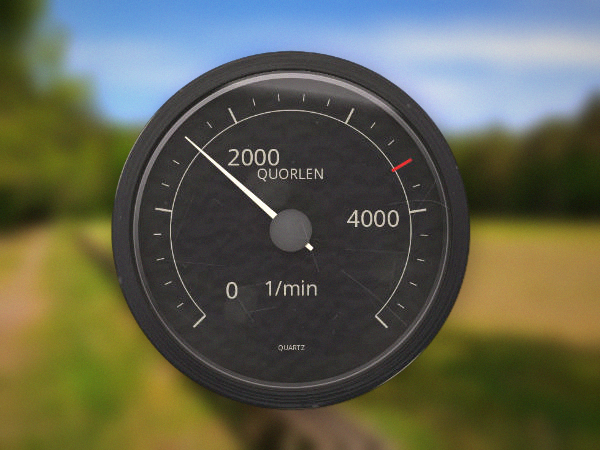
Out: 1600,rpm
